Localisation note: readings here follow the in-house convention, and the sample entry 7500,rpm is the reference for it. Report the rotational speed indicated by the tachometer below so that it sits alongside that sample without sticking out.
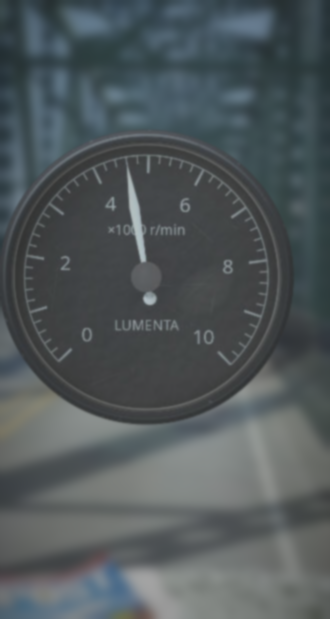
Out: 4600,rpm
